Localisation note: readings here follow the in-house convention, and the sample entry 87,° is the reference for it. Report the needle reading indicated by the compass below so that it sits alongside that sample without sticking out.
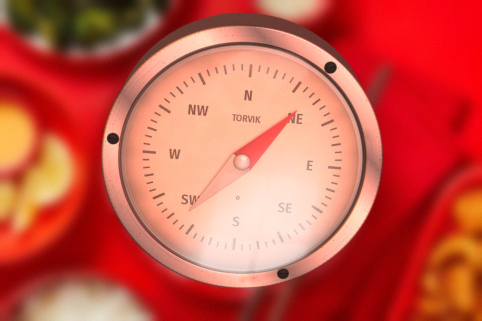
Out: 40,°
